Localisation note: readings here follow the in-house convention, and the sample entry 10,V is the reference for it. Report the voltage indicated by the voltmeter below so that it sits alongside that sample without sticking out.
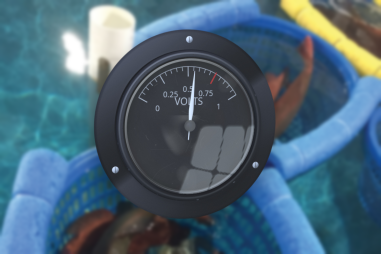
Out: 0.55,V
